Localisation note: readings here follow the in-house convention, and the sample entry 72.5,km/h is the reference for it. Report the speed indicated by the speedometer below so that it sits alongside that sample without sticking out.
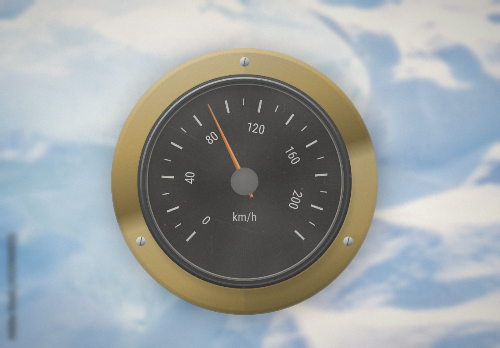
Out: 90,km/h
